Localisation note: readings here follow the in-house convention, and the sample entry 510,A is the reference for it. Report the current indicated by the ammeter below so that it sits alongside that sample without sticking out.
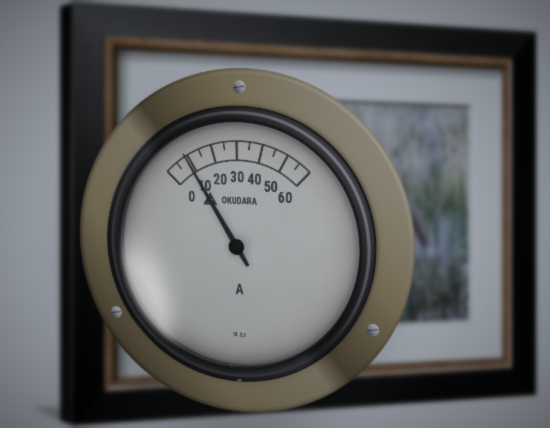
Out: 10,A
